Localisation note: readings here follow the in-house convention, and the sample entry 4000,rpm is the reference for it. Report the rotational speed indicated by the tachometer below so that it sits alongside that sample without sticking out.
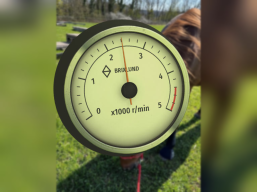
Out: 2400,rpm
